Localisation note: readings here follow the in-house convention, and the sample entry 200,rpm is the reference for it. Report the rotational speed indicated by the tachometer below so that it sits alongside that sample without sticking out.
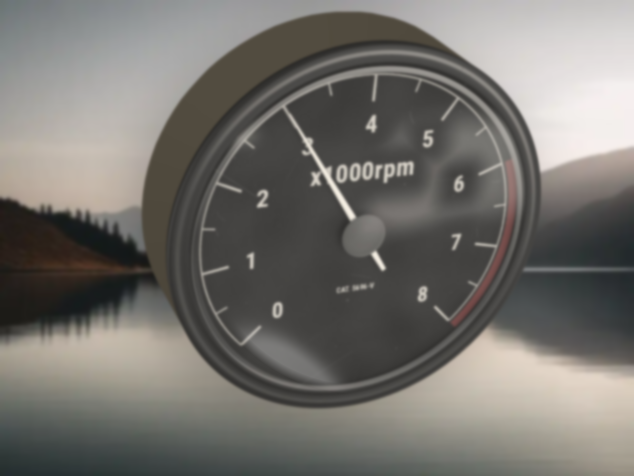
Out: 3000,rpm
